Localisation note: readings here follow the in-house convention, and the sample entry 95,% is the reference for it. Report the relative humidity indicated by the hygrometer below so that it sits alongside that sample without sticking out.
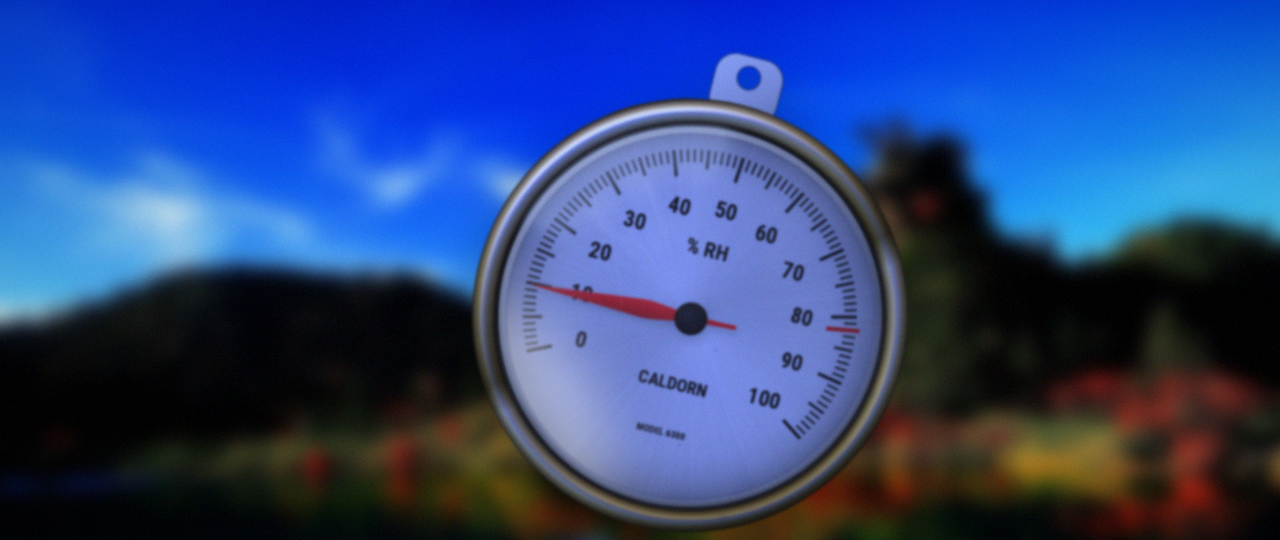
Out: 10,%
